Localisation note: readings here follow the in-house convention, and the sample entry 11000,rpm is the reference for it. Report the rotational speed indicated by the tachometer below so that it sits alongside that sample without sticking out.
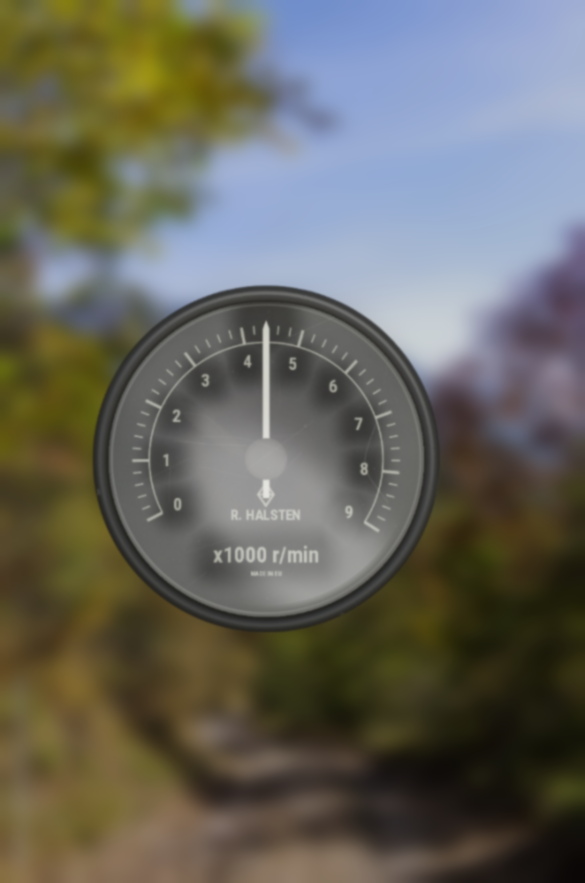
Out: 4400,rpm
